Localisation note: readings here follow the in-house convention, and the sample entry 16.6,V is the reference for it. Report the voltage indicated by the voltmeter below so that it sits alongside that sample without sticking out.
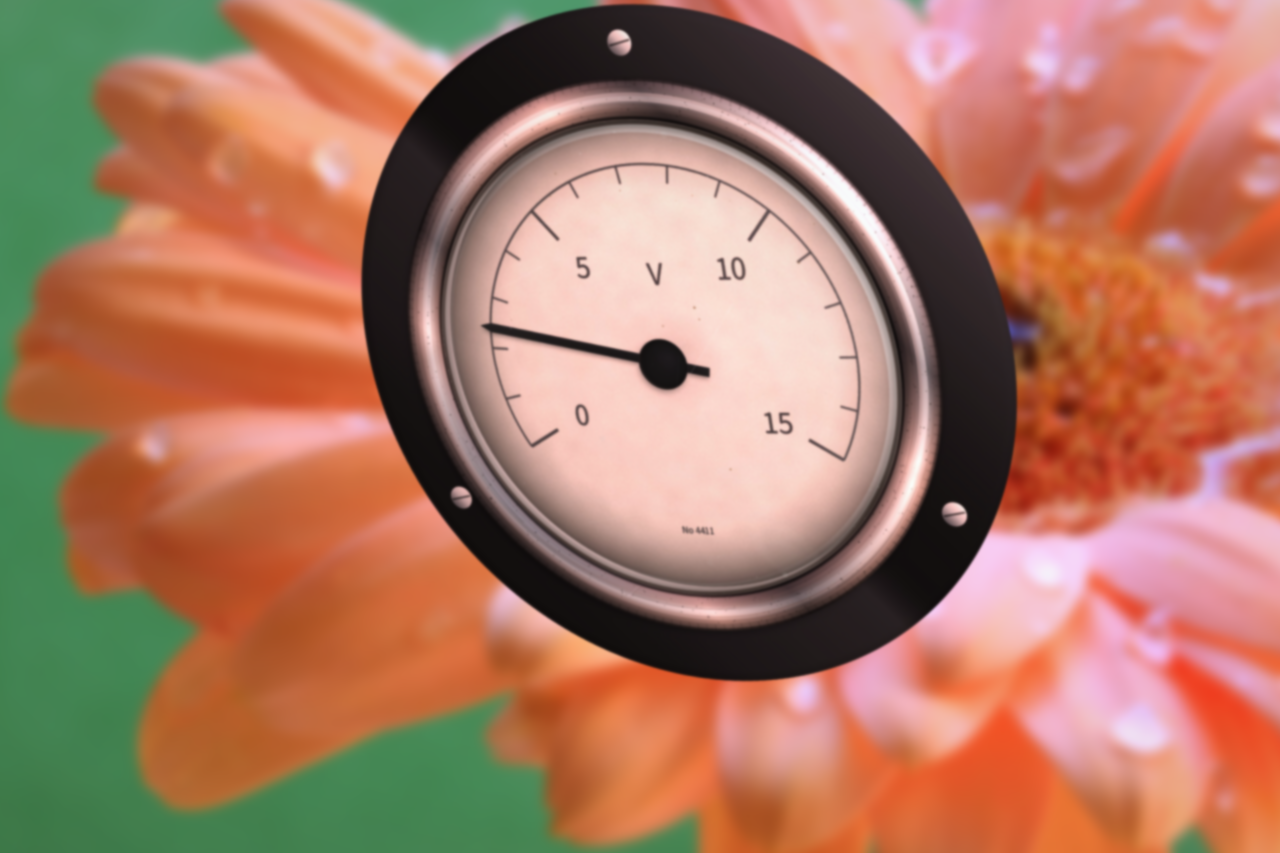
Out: 2.5,V
